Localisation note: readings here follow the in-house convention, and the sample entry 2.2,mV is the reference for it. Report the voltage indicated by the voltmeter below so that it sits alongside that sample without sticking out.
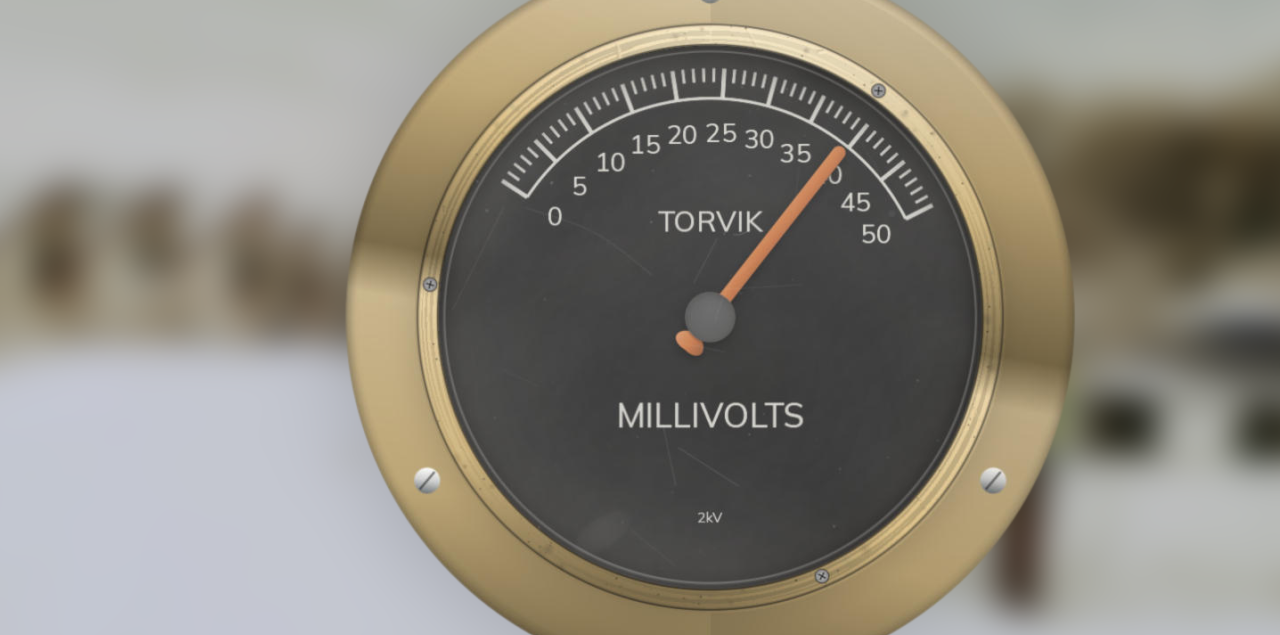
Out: 39.5,mV
